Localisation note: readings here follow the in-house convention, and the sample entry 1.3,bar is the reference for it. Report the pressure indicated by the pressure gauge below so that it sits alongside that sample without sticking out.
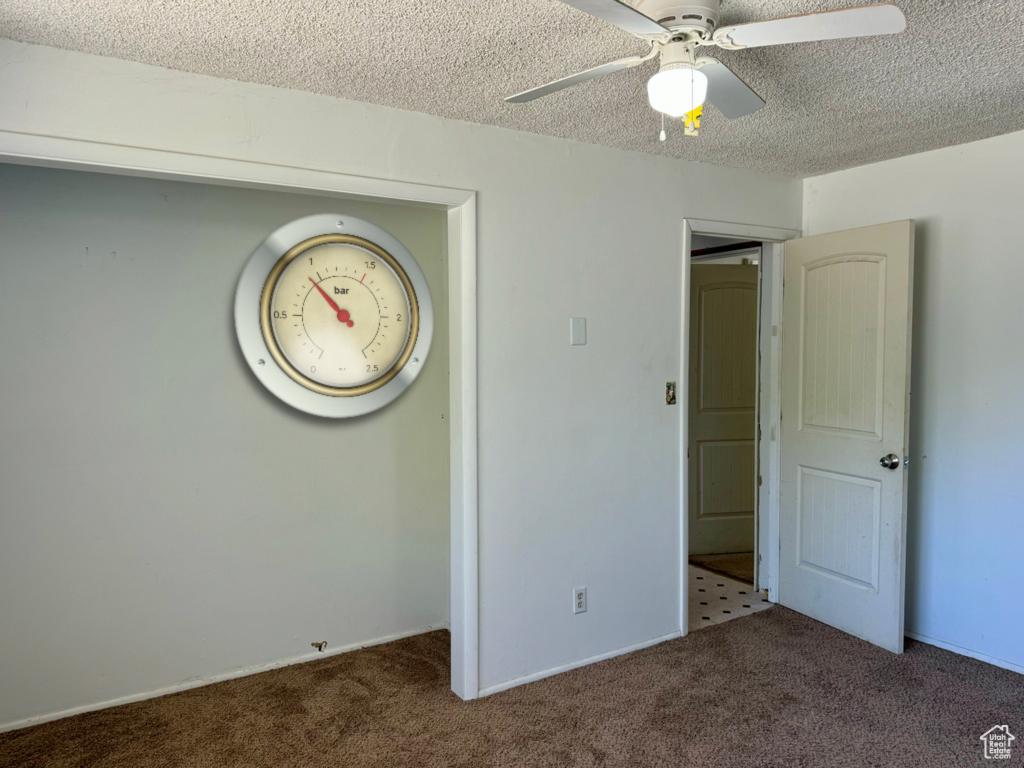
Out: 0.9,bar
